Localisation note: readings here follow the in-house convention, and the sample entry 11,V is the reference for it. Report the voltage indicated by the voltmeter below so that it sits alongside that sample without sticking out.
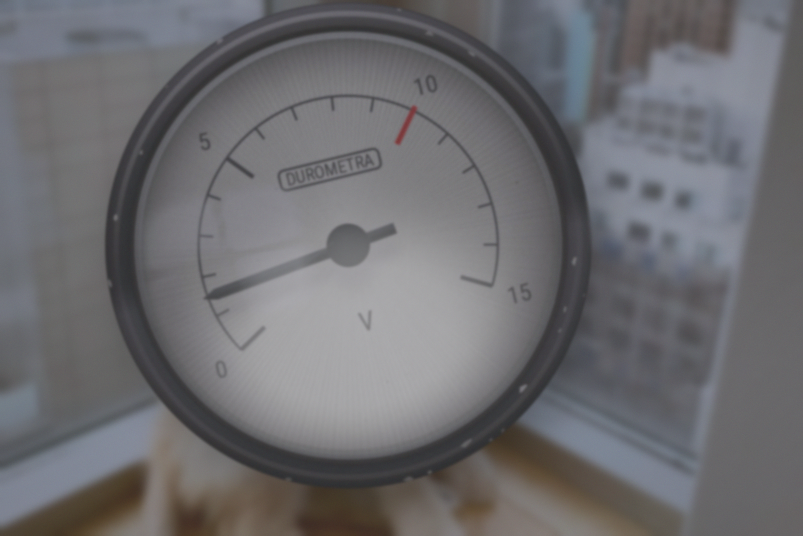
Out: 1.5,V
